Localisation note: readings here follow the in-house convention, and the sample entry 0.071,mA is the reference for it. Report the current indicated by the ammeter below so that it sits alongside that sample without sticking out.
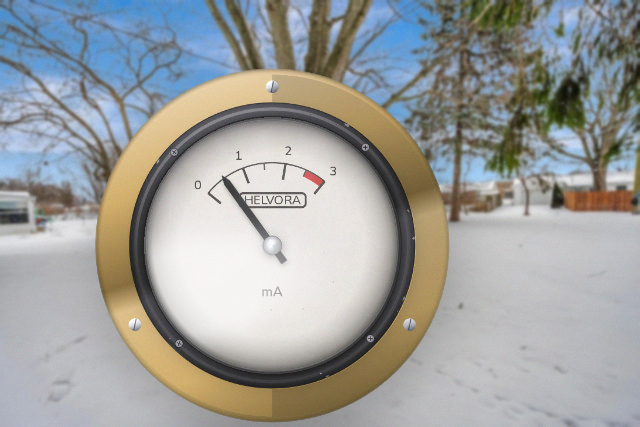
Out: 0.5,mA
